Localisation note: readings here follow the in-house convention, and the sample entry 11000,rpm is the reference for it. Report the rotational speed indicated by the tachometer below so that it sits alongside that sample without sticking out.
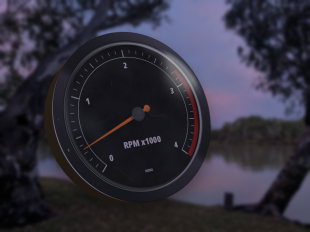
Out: 350,rpm
